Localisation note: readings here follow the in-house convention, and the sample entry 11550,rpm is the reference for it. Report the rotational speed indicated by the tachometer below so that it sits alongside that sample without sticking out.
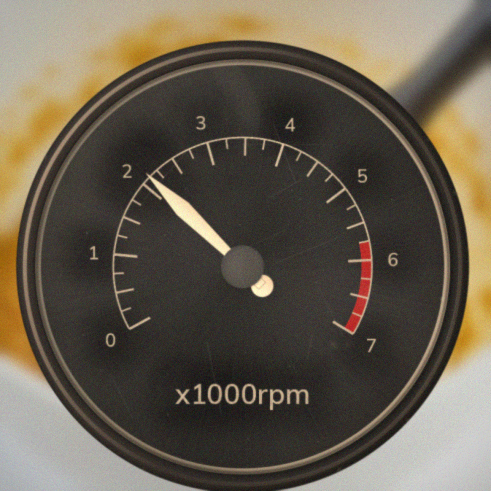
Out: 2125,rpm
